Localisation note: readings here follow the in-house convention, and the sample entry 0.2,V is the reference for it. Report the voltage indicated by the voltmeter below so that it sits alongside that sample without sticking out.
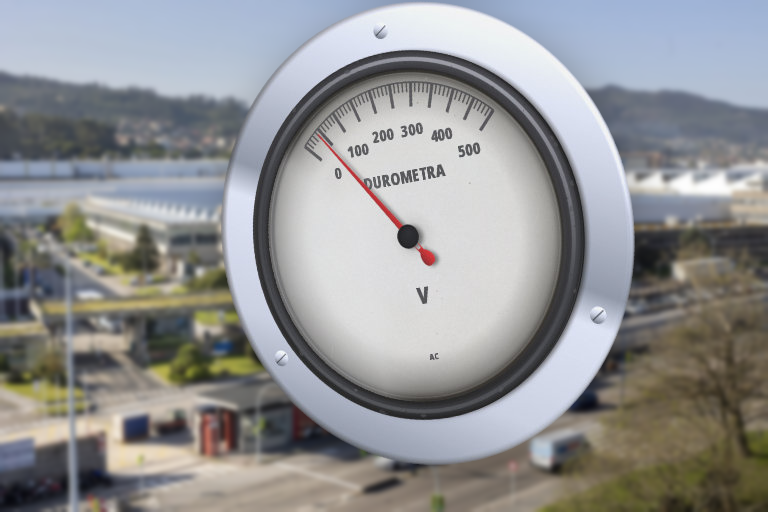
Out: 50,V
